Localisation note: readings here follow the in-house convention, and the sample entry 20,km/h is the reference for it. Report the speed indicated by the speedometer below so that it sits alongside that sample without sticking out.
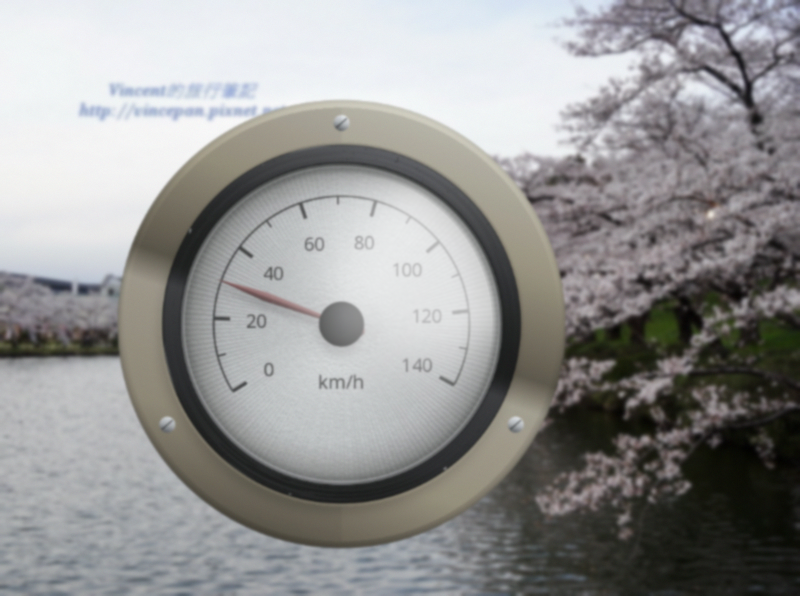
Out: 30,km/h
